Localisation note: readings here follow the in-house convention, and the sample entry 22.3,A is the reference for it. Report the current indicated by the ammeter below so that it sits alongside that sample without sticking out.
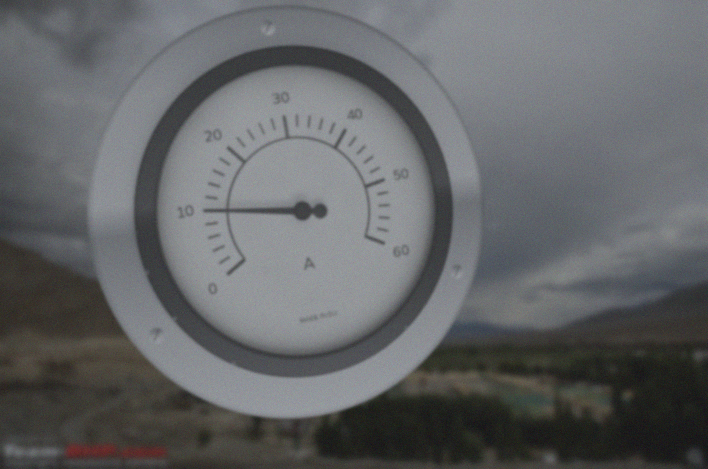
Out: 10,A
